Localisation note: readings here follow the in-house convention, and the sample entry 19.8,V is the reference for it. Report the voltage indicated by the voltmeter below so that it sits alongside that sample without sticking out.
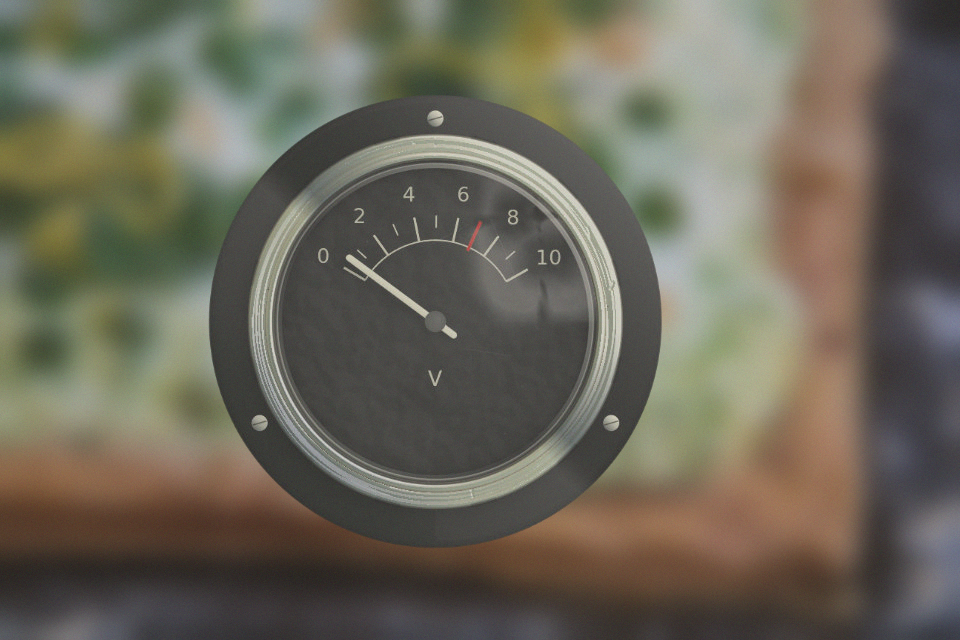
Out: 0.5,V
